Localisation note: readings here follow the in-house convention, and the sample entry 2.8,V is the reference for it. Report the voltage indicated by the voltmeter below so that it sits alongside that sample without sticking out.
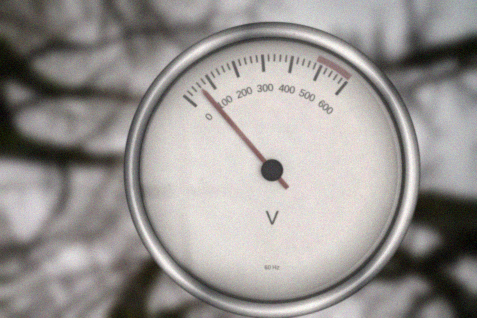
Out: 60,V
